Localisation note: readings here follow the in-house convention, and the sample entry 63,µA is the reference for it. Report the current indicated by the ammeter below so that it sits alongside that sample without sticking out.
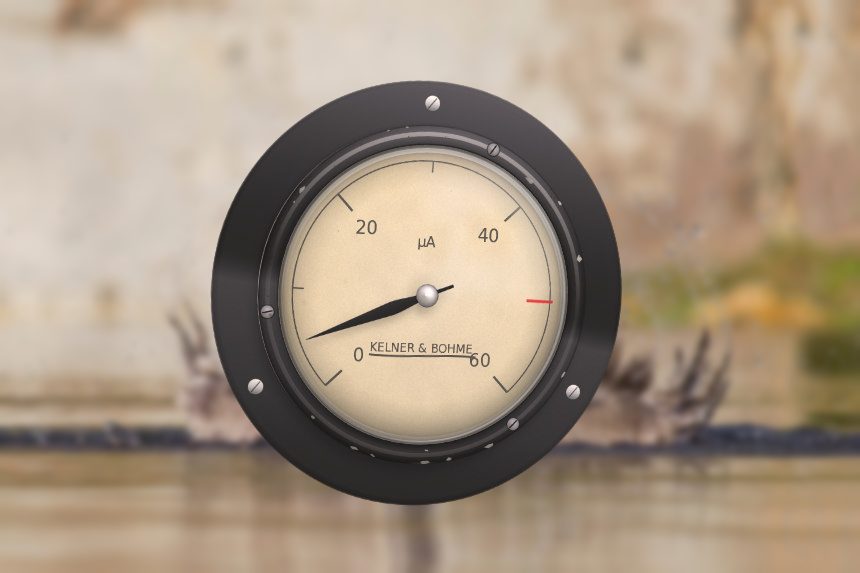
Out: 5,µA
